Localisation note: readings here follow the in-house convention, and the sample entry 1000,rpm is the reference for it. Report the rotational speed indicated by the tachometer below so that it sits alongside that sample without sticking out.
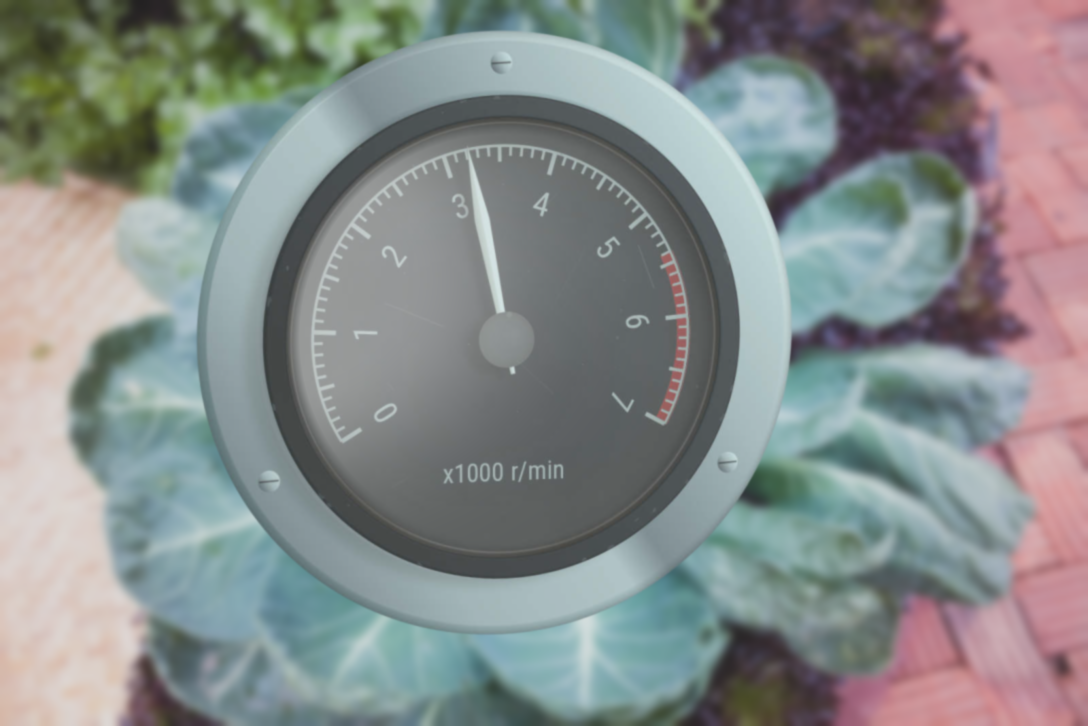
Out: 3200,rpm
